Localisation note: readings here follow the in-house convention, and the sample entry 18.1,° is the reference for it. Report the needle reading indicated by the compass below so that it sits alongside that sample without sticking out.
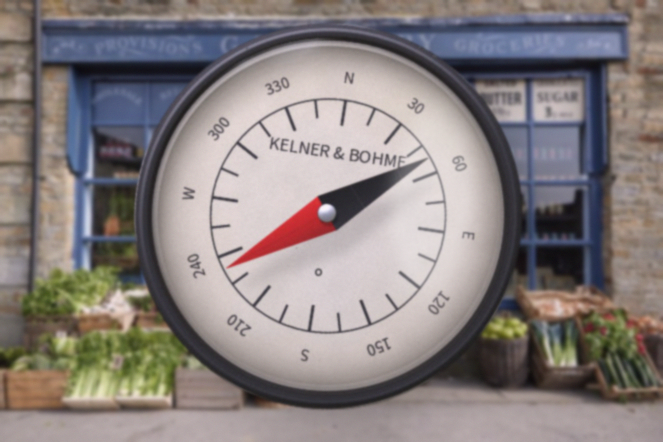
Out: 232.5,°
